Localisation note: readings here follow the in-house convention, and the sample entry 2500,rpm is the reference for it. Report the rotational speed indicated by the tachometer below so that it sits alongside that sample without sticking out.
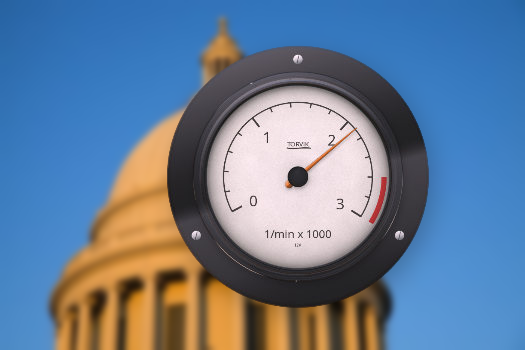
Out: 2100,rpm
